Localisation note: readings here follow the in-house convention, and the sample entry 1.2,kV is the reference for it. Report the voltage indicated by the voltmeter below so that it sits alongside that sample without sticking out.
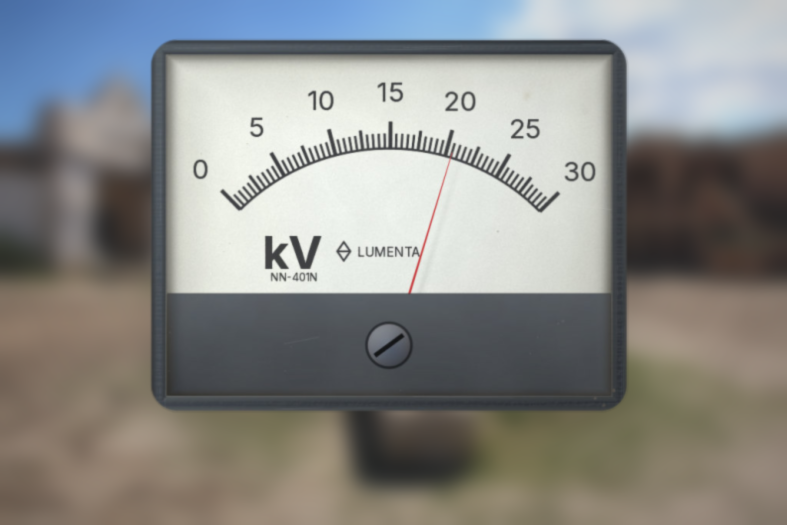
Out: 20.5,kV
